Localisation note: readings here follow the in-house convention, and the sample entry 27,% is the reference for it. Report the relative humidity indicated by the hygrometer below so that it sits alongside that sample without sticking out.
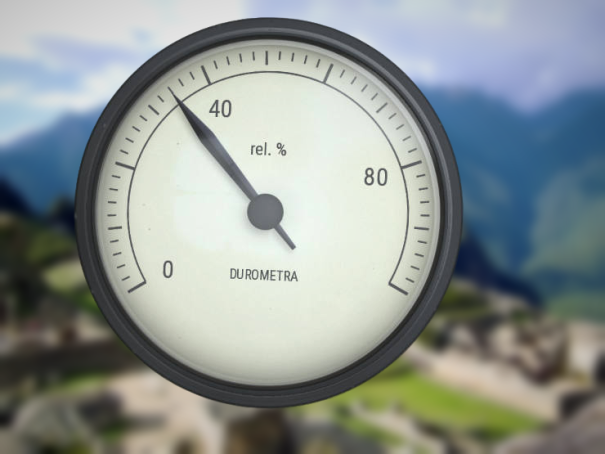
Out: 34,%
